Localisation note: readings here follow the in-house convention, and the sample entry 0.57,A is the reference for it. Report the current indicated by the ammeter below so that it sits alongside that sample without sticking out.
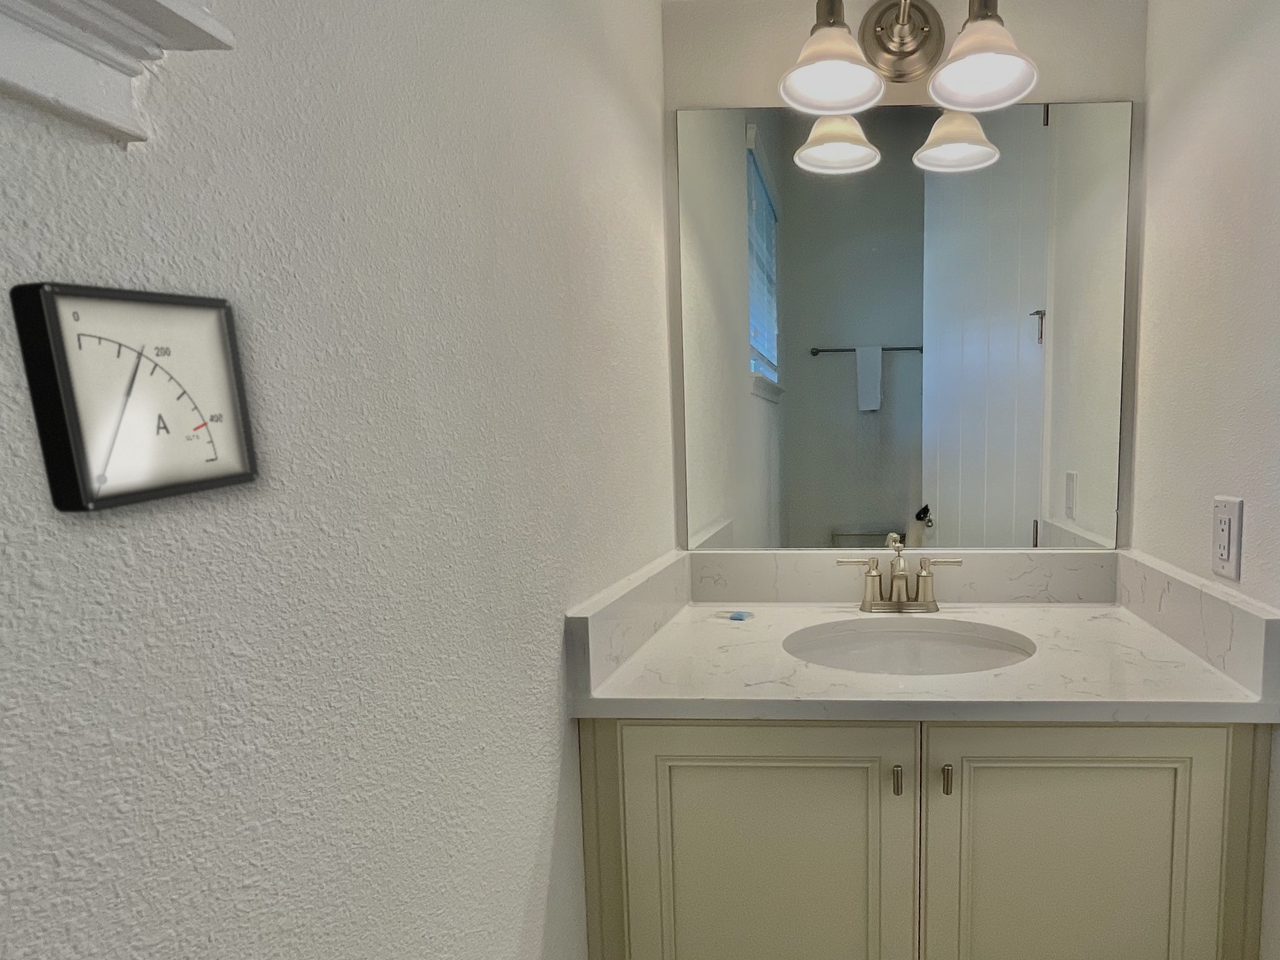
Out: 150,A
